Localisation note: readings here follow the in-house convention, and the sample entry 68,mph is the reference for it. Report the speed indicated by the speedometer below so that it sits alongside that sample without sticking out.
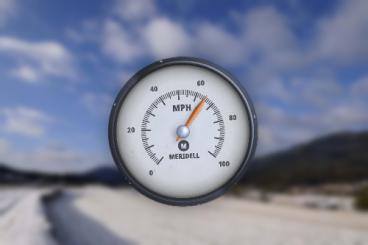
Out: 65,mph
